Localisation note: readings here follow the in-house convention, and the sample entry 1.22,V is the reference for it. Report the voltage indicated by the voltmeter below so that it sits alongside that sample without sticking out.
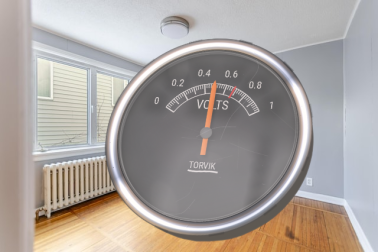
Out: 0.5,V
